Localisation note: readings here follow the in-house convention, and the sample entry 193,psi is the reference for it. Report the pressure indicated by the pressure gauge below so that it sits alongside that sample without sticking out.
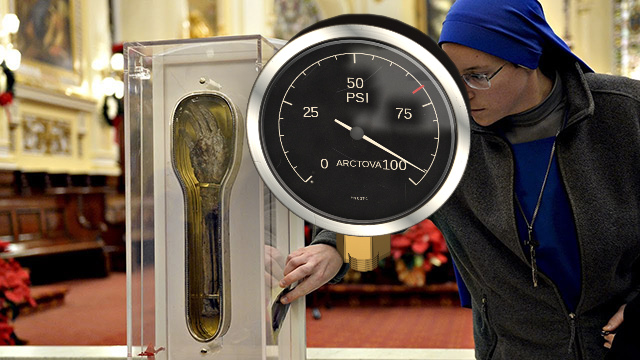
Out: 95,psi
